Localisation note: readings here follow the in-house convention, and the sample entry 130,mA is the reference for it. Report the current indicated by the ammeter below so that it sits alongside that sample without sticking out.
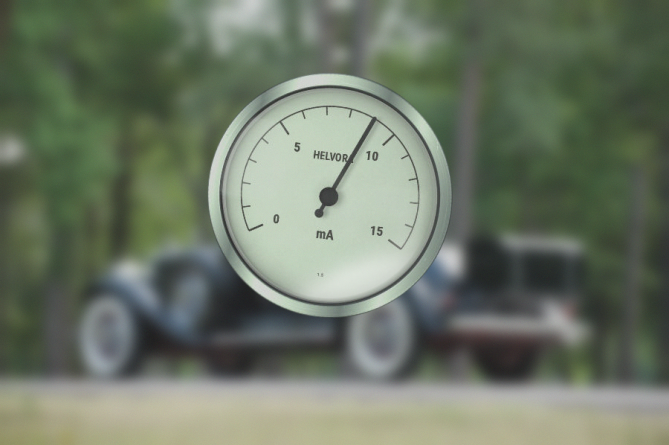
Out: 9,mA
